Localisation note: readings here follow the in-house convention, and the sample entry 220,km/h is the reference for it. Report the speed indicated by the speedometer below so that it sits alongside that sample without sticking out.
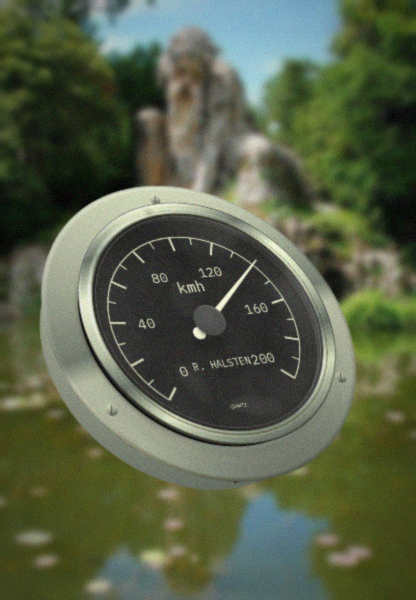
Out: 140,km/h
